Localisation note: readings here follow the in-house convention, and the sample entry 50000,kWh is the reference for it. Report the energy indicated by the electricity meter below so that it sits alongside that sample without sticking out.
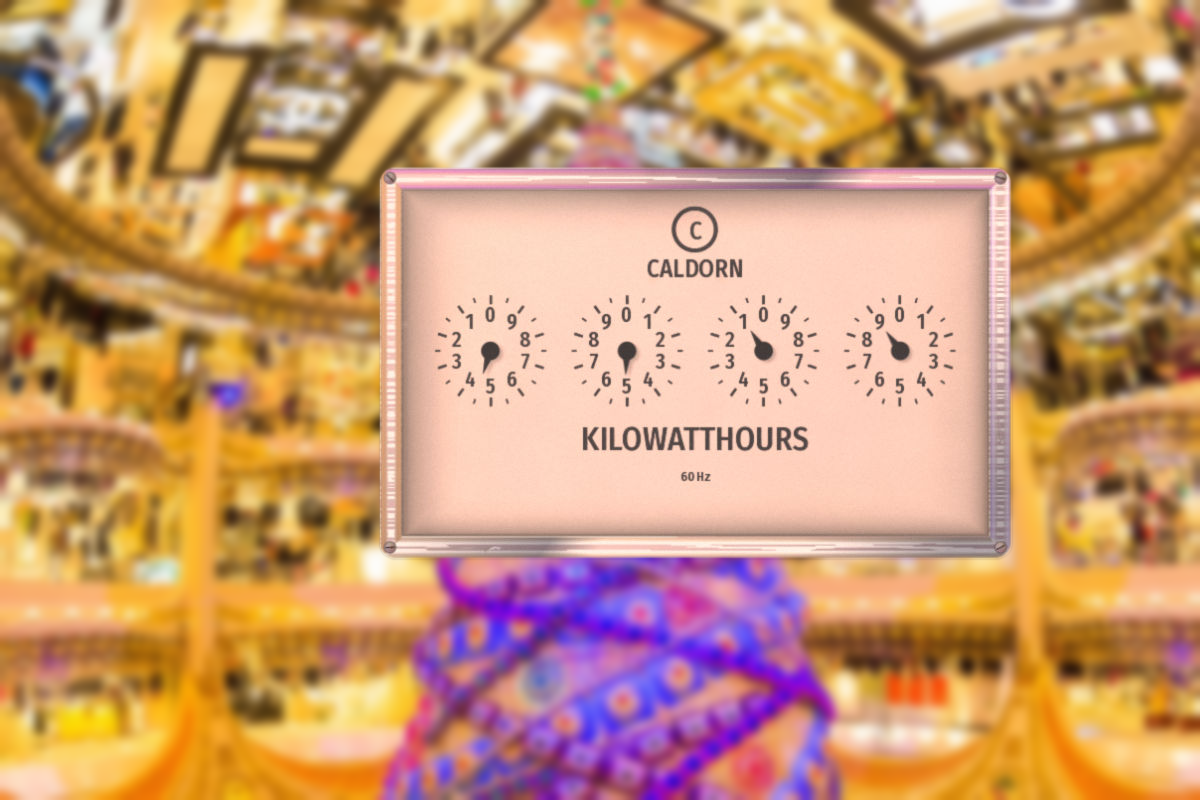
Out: 4509,kWh
